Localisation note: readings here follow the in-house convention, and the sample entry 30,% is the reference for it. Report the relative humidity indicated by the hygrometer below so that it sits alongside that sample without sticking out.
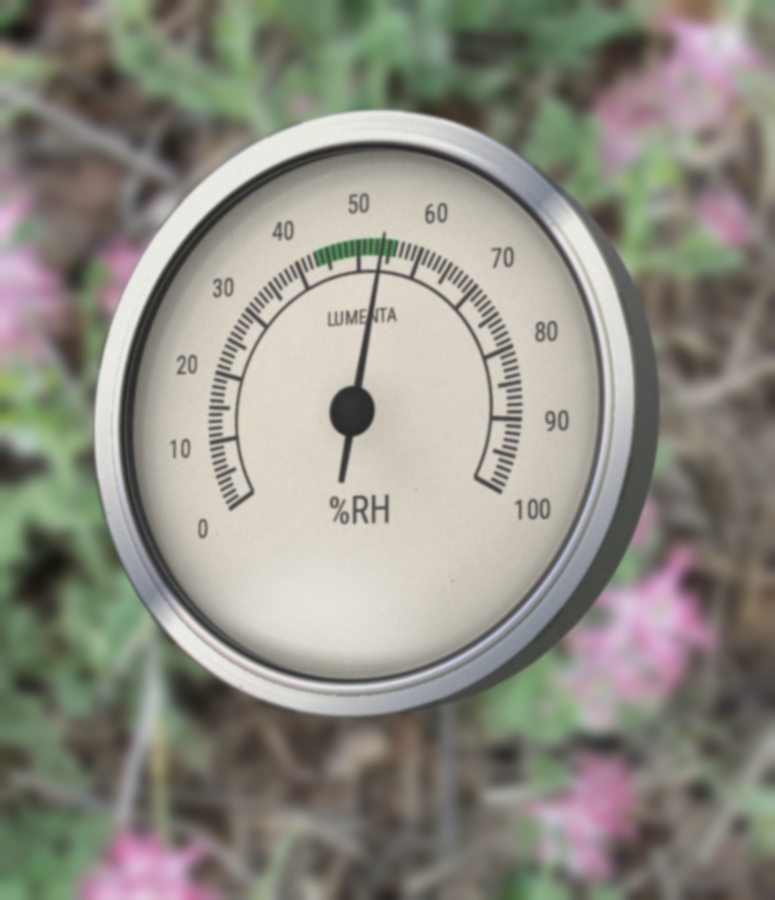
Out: 55,%
